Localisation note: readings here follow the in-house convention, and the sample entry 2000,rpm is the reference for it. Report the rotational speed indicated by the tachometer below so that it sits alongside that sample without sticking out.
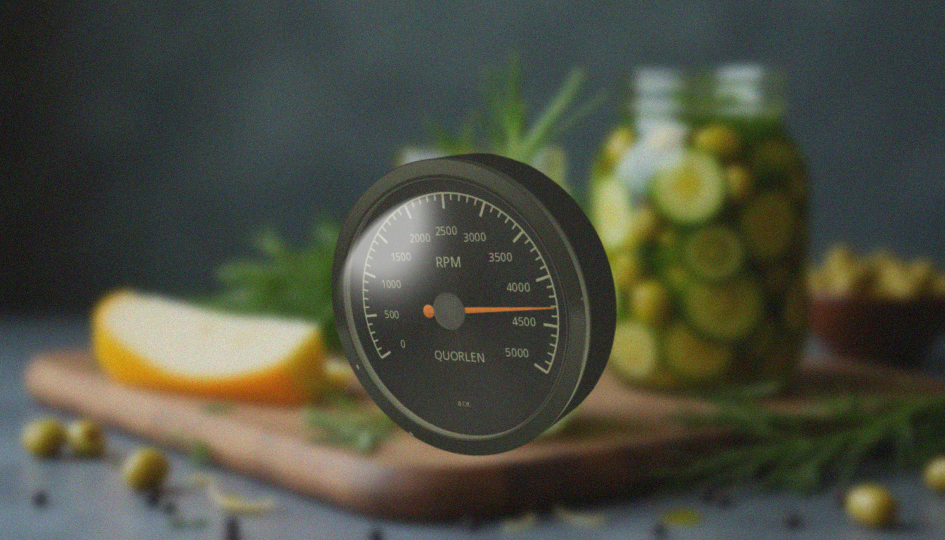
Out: 4300,rpm
